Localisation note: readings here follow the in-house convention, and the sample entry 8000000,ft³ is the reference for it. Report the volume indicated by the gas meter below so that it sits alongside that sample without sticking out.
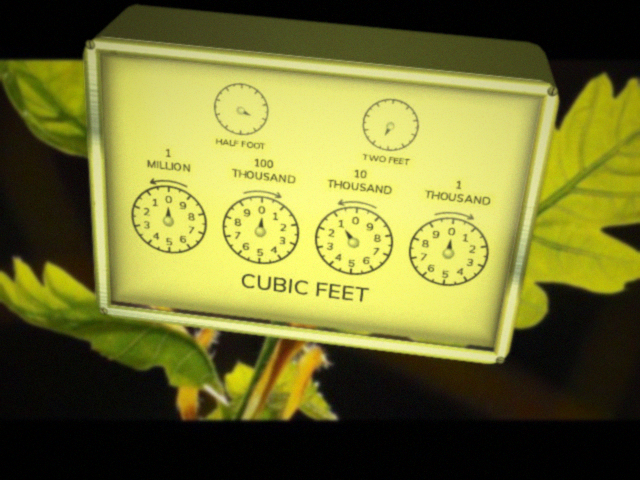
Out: 1000,ft³
